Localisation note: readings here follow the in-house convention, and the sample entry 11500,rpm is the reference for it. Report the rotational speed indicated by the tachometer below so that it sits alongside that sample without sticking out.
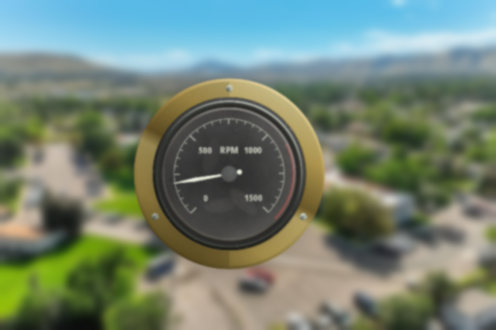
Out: 200,rpm
